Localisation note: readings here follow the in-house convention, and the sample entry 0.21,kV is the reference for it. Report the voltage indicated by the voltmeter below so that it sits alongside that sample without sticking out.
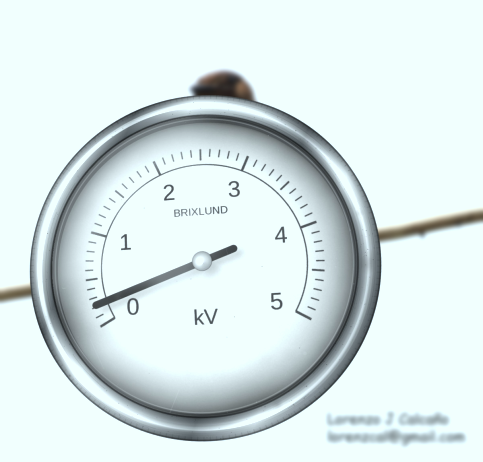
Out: 0.2,kV
